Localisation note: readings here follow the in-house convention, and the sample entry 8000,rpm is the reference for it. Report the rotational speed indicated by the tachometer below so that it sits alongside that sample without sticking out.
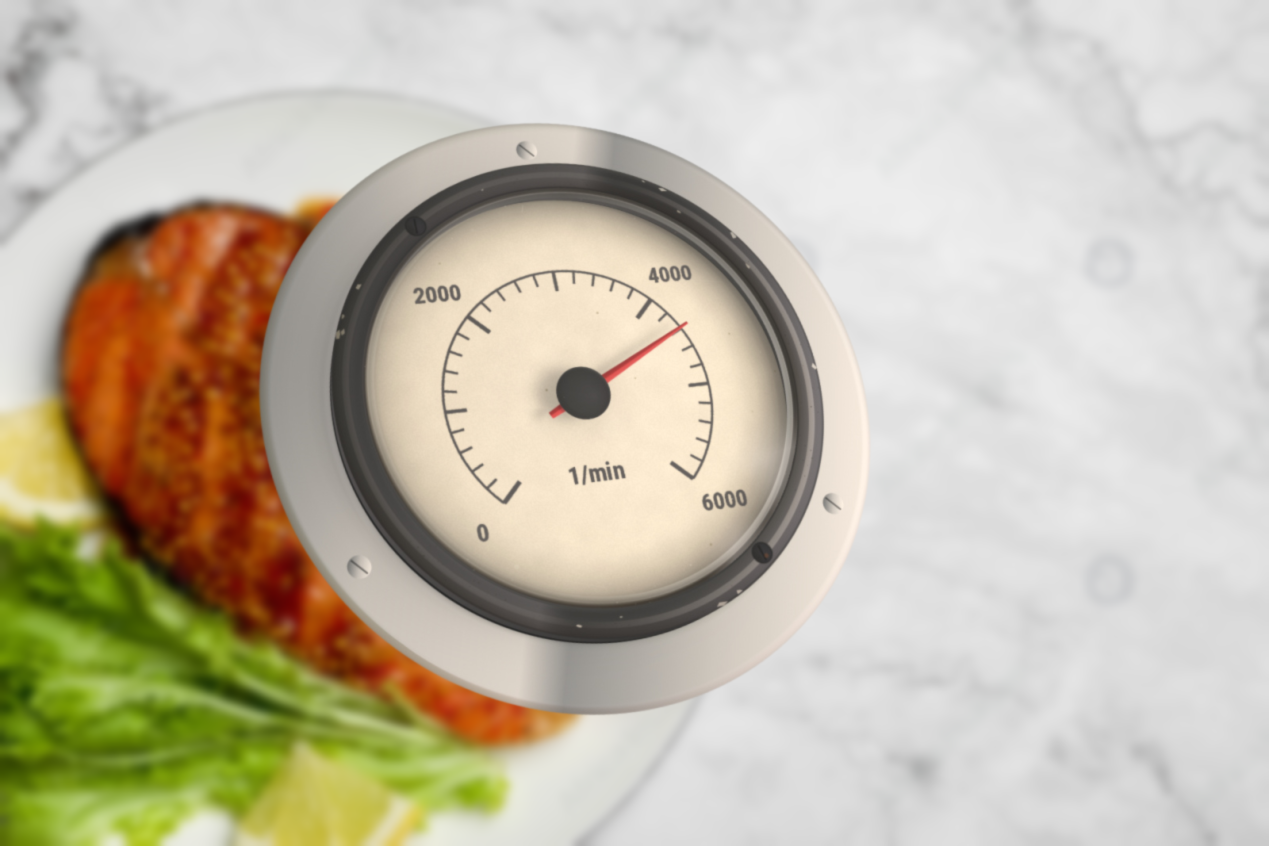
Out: 4400,rpm
